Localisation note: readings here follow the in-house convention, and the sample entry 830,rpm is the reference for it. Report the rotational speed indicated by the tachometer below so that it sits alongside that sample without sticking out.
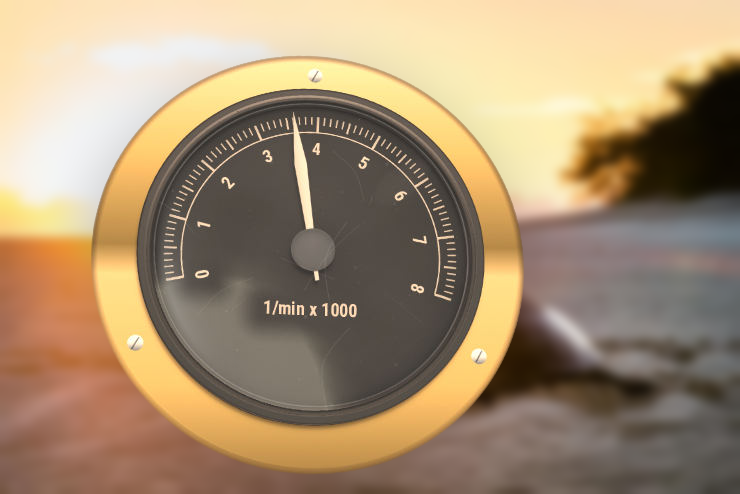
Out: 3600,rpm
